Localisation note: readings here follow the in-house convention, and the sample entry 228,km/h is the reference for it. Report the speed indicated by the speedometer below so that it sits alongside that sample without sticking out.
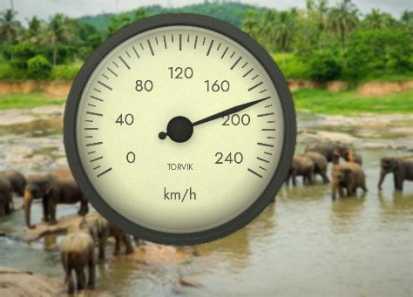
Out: 190,km/h
